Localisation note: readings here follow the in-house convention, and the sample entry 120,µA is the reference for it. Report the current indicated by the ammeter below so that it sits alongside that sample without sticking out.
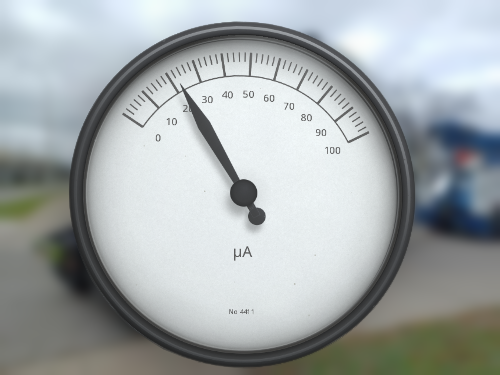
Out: 22,µA
